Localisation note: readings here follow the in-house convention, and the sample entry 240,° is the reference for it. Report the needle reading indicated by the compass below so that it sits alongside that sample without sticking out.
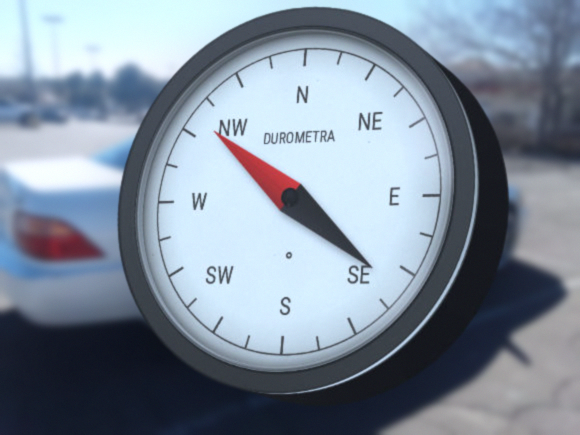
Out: 307.5,°
